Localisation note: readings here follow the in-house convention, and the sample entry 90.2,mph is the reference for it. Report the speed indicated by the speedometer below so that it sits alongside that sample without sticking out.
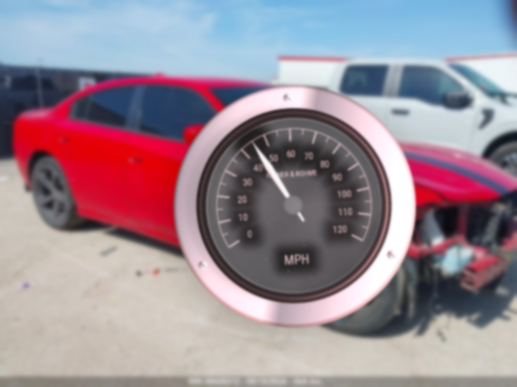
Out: 45,mph
